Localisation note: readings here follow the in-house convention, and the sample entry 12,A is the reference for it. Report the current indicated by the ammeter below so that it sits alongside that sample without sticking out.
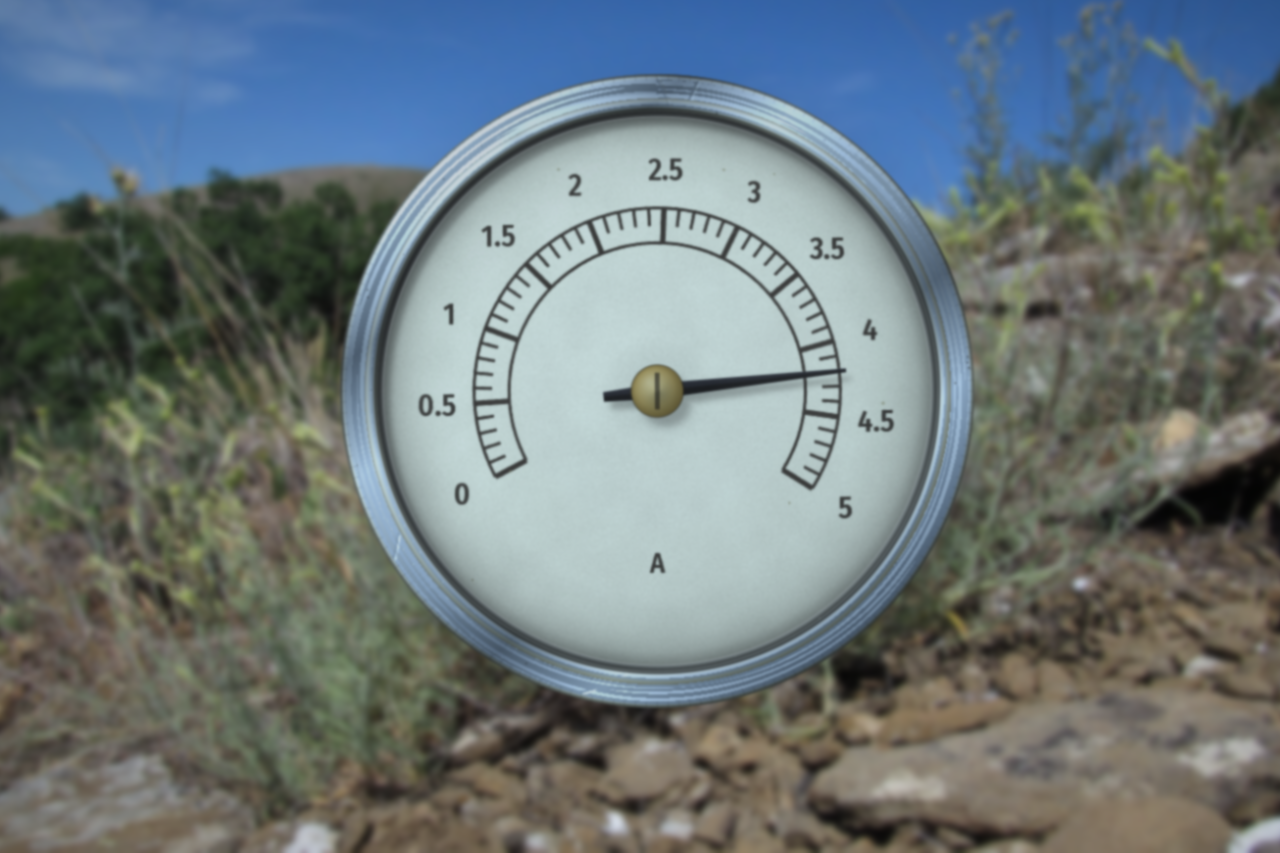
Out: 4.2,A
